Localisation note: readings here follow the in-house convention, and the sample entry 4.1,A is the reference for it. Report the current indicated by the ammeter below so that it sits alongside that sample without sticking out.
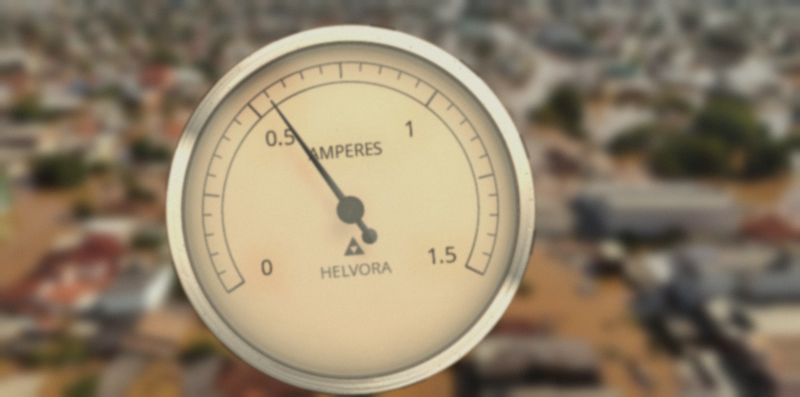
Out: 0.55,A
